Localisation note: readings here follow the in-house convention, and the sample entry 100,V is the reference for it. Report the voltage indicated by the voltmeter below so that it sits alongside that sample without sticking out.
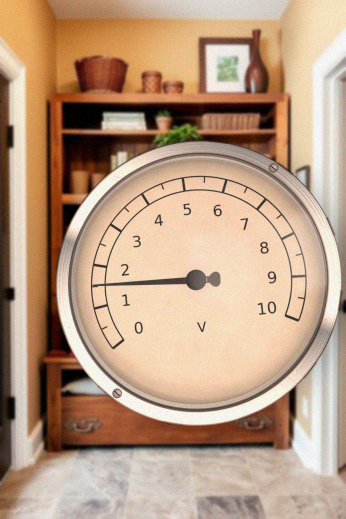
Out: 1.5,V
